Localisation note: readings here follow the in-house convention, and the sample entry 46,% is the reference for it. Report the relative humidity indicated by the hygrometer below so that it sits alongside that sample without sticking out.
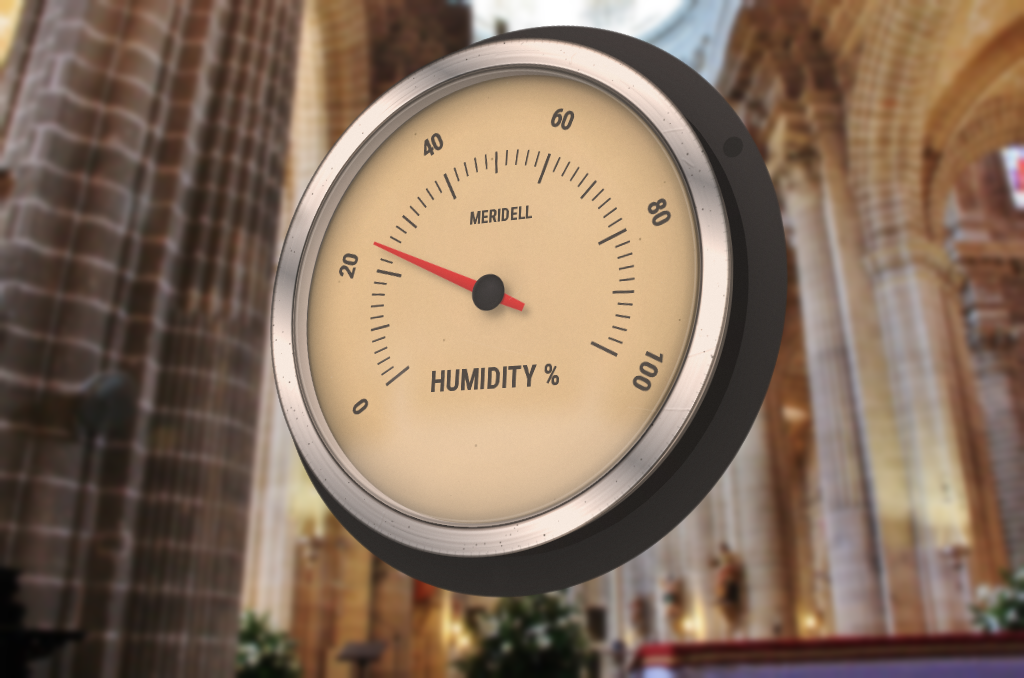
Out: 24,%
